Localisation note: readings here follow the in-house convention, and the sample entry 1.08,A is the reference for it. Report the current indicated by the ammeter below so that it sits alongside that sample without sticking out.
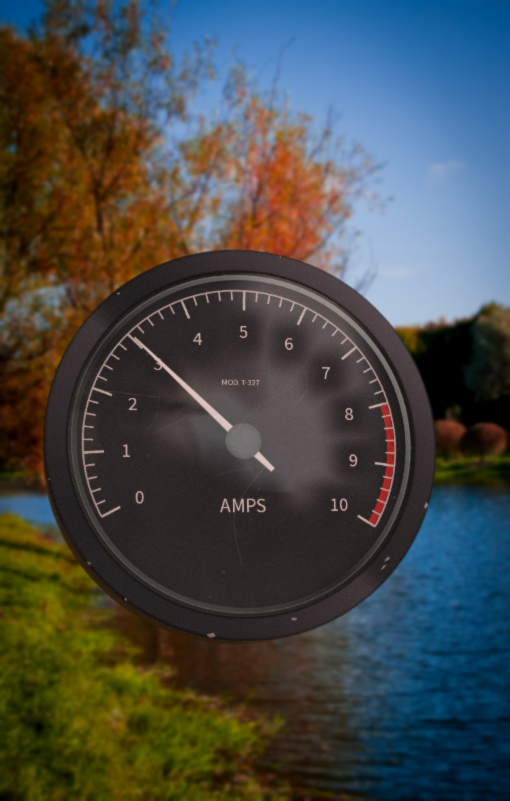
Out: 3,A
